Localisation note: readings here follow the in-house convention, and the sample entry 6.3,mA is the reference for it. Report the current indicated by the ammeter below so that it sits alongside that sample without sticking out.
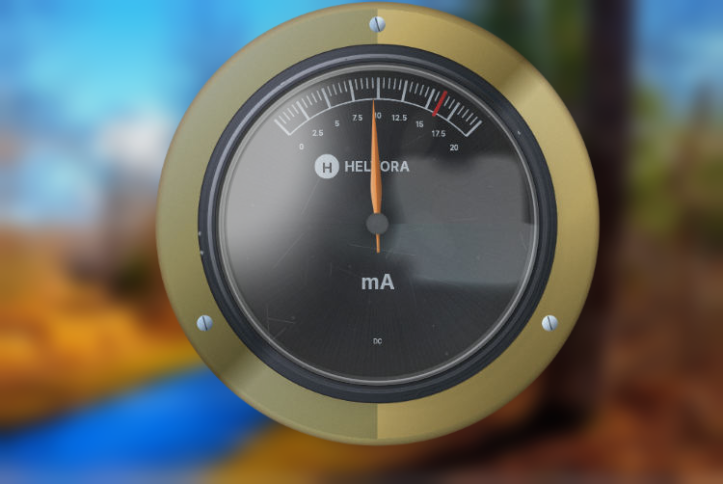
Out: 9.5,mA
